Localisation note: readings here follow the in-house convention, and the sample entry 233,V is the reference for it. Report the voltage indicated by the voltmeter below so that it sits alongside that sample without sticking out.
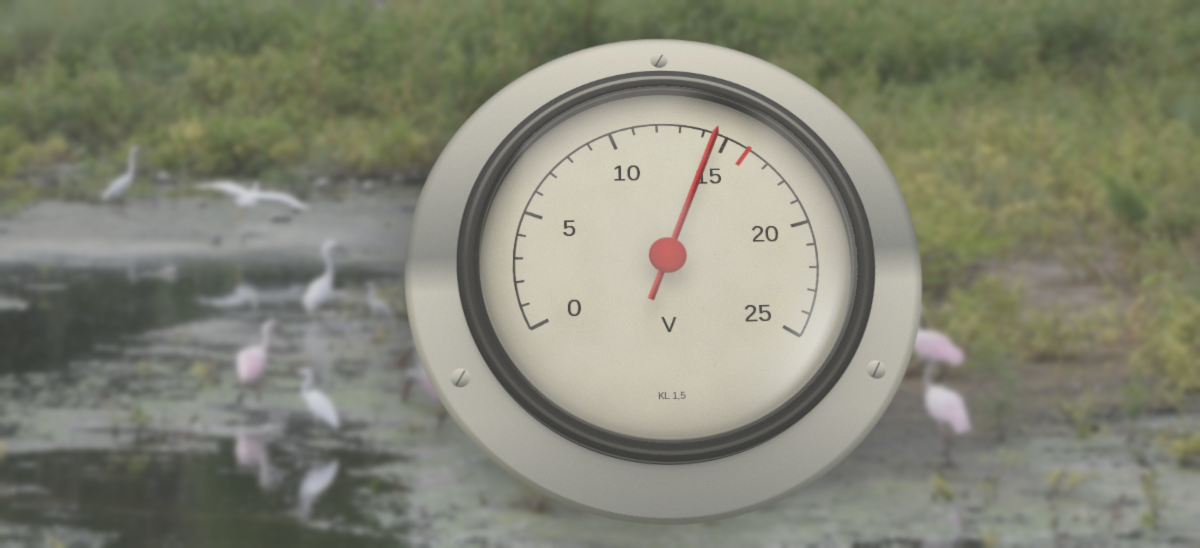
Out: 14.5,V
